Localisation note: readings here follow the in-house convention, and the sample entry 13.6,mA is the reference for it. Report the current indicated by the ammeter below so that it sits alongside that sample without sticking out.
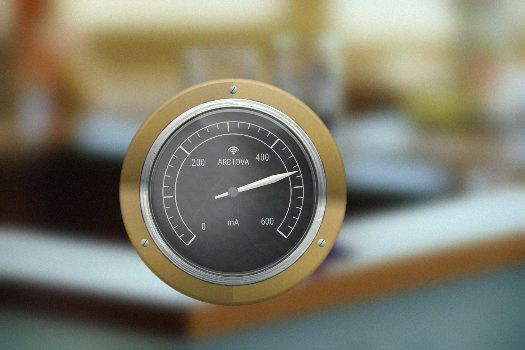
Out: 470,mA
